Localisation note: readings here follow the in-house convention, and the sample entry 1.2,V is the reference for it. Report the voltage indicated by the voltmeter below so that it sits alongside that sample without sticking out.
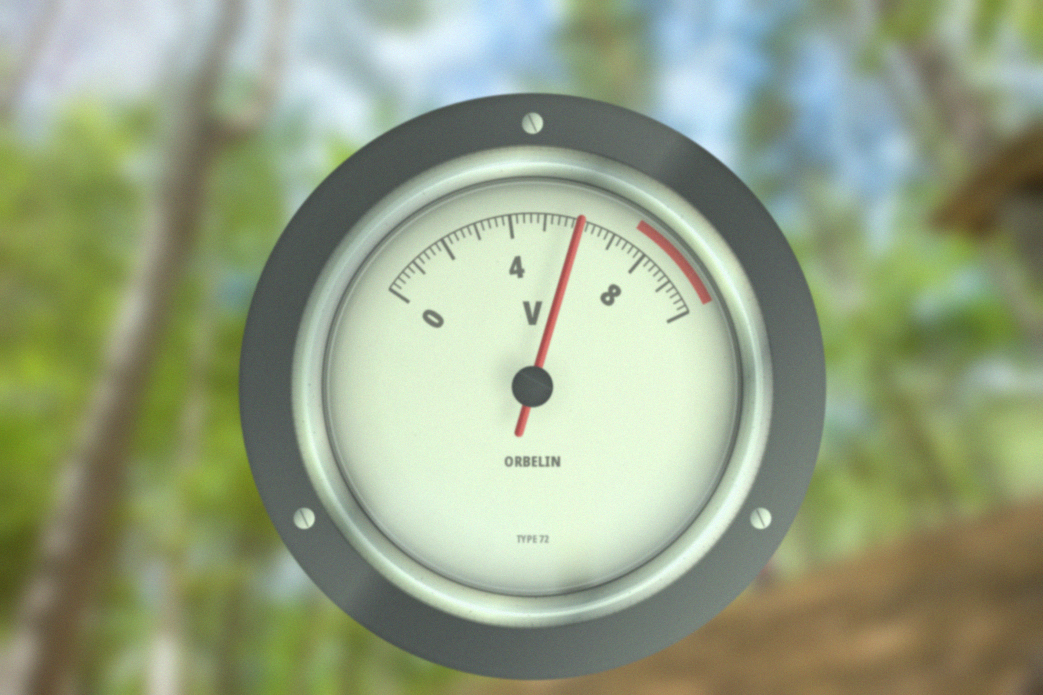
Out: 6,V
